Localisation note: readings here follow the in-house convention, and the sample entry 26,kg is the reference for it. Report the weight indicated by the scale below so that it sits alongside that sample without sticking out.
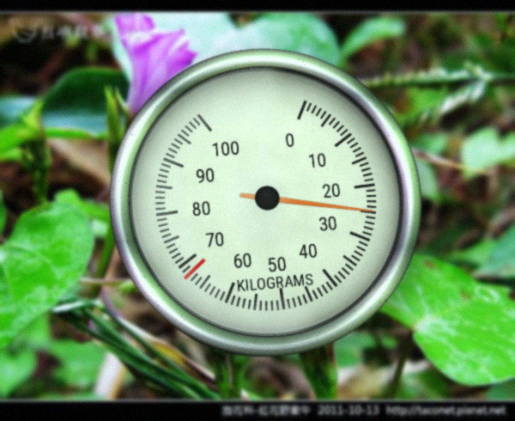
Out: 25,kg
